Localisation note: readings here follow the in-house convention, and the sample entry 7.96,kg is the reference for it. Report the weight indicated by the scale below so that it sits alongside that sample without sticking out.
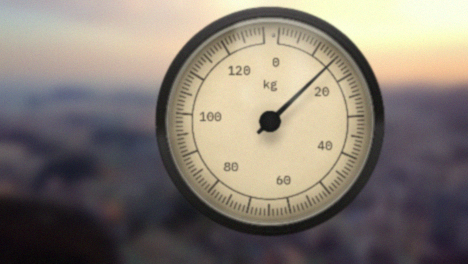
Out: 15,kg
